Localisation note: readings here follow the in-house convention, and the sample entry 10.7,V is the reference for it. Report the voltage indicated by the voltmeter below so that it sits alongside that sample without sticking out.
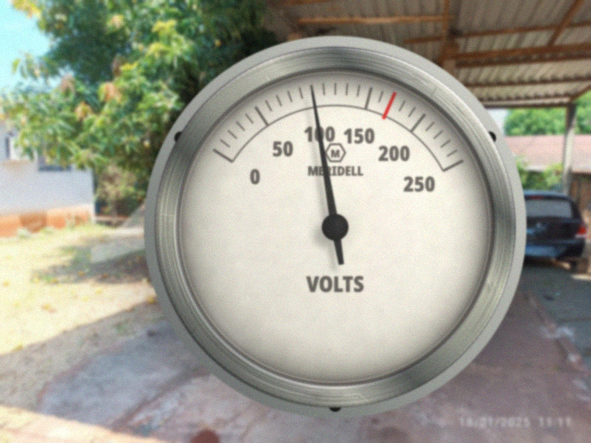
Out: 100,V
